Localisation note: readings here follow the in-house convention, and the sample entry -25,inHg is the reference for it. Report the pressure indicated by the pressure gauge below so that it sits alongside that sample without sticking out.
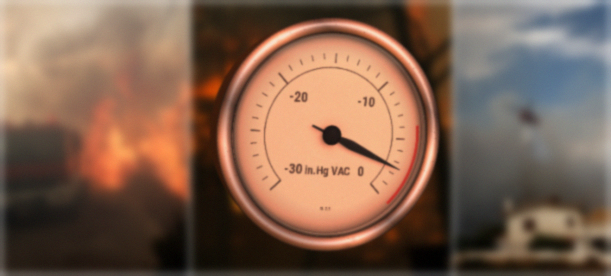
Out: -2.5,inHg
